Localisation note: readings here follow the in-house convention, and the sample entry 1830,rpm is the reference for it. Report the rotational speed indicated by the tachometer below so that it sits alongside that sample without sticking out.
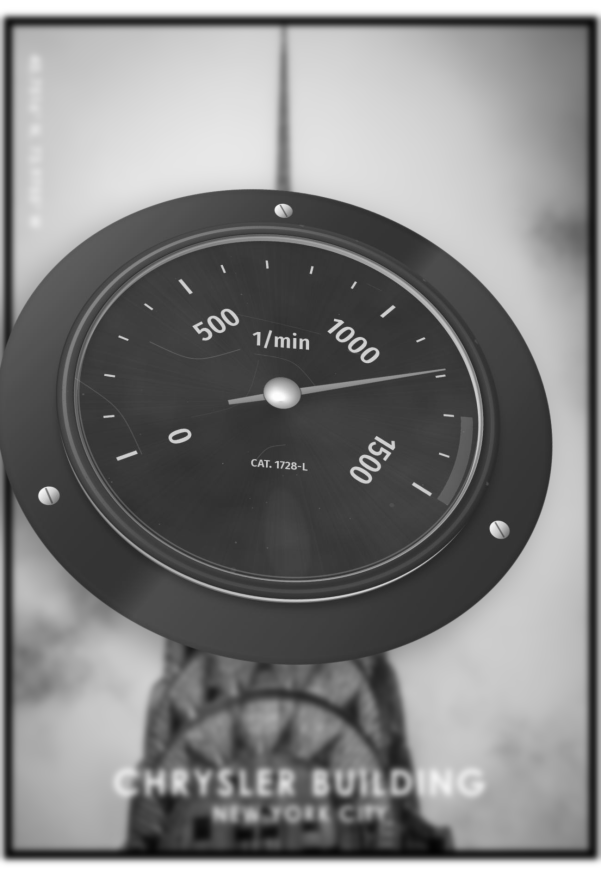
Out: 1200,rpm
